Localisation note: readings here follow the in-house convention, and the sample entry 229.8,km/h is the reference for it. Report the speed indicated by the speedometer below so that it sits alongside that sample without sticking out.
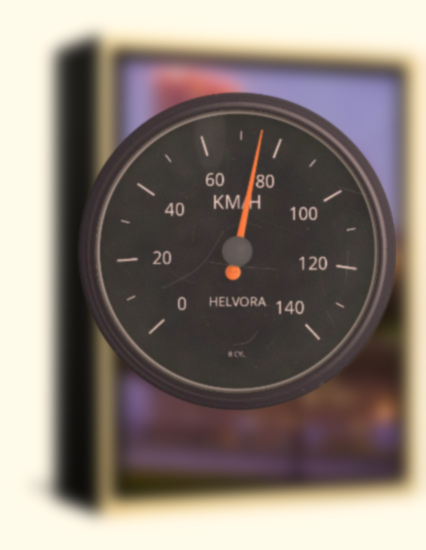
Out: 75,km/h
